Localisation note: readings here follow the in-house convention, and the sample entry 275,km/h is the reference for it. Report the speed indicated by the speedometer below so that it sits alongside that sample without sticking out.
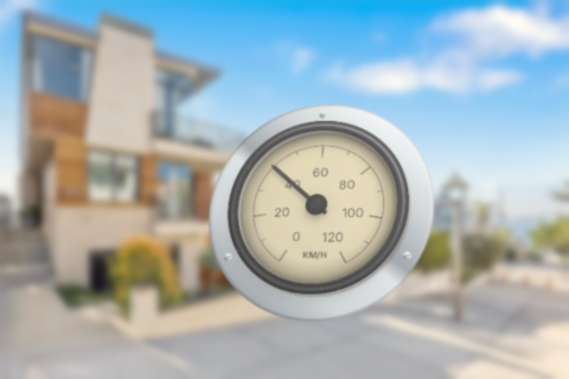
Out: 40,km/h
